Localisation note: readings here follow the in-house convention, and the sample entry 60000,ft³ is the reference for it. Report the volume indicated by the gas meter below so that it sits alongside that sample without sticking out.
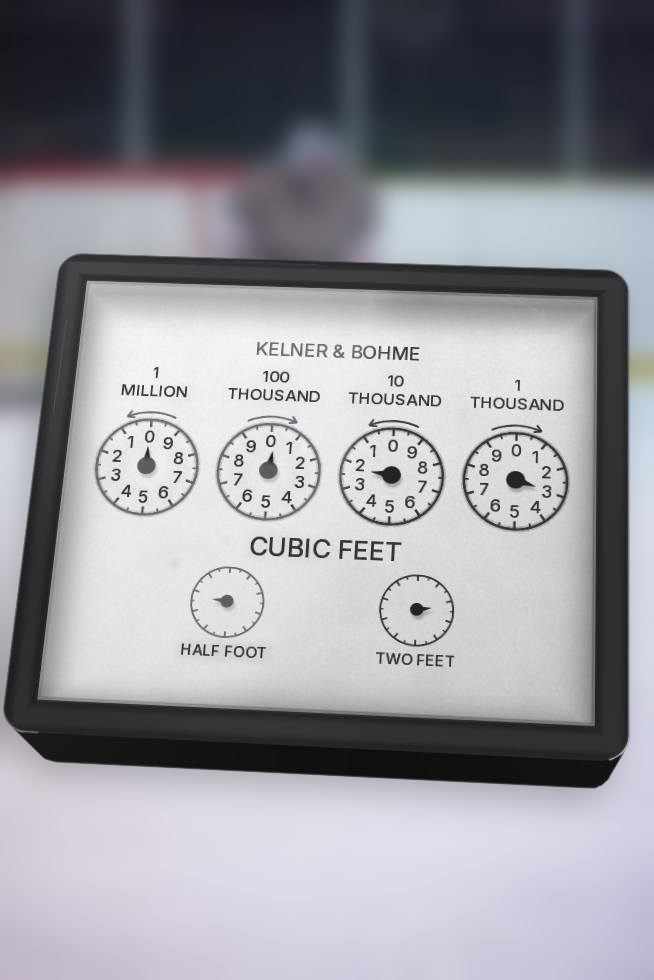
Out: 2300,ft³
